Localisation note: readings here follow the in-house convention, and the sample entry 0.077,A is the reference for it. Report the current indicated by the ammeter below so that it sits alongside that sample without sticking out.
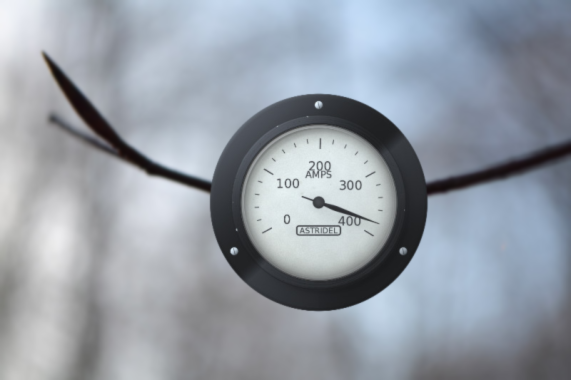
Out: 380,A
